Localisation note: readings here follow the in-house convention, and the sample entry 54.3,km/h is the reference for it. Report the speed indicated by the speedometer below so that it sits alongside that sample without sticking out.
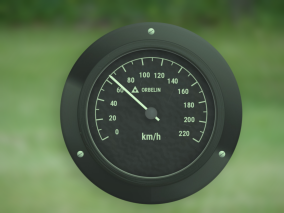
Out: 65,km/h
